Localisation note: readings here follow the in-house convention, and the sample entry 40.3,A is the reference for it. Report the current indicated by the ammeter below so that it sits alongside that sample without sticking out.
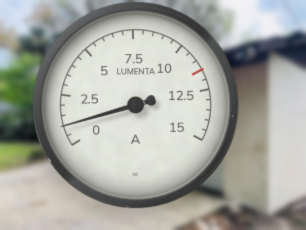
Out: 1,A
